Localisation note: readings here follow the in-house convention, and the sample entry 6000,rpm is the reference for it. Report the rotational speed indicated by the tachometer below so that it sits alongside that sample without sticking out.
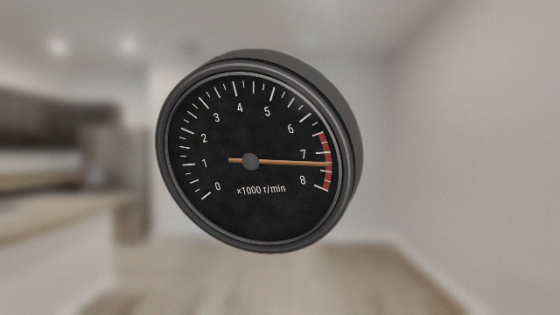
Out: 7250,rpm
